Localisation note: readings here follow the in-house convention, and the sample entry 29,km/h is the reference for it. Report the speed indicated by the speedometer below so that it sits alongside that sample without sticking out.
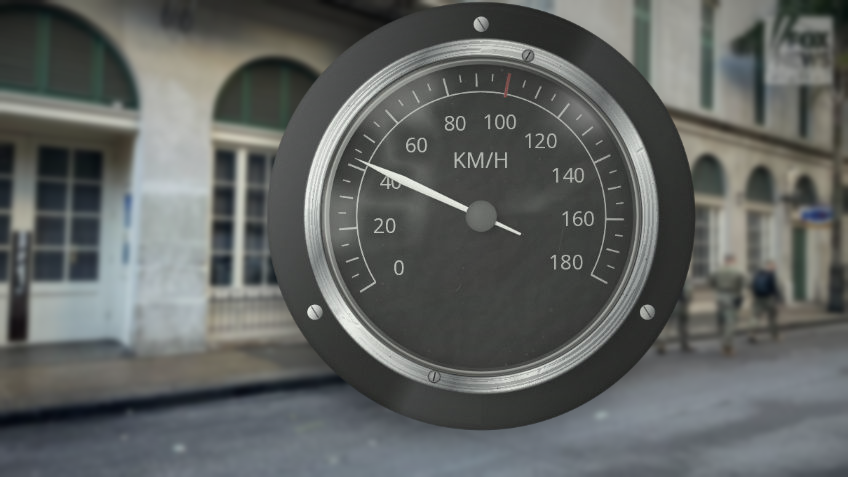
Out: 42.5,km/h
